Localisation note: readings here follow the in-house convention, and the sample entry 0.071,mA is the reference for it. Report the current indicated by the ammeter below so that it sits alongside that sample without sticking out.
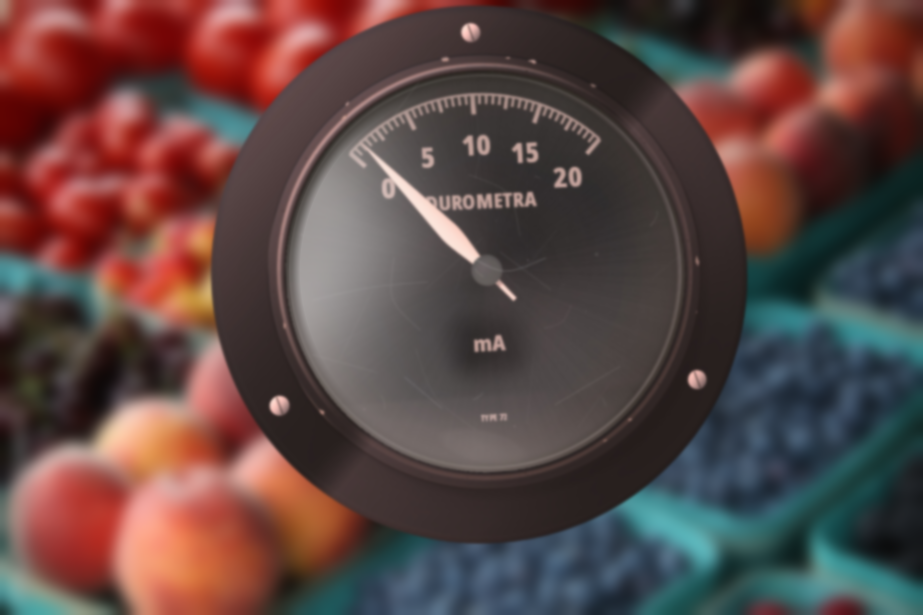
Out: 1,mA
